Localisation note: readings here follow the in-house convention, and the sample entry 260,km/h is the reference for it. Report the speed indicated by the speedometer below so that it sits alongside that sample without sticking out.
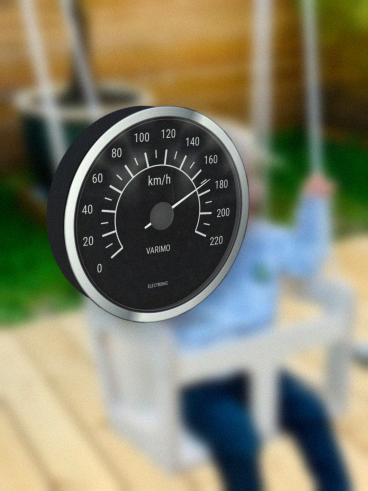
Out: 170,km/h
